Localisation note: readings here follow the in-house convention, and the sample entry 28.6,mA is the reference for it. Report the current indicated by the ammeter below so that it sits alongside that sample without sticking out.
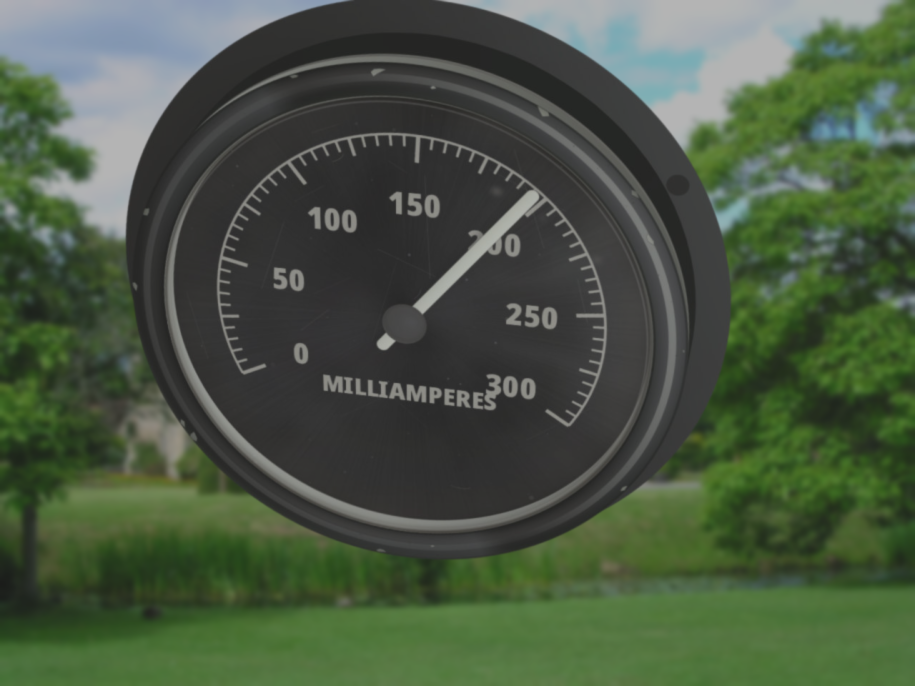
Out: 195,mA
